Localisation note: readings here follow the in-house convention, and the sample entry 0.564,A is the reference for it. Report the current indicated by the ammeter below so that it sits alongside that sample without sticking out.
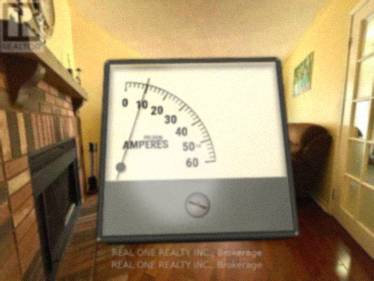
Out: 10,A
